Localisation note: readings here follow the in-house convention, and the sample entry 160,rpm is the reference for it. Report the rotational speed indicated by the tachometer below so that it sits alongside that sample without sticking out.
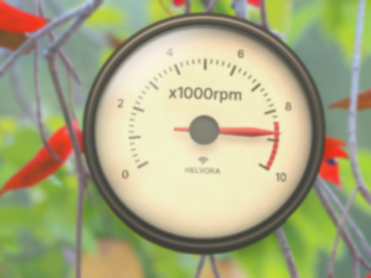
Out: 8800,rpm
